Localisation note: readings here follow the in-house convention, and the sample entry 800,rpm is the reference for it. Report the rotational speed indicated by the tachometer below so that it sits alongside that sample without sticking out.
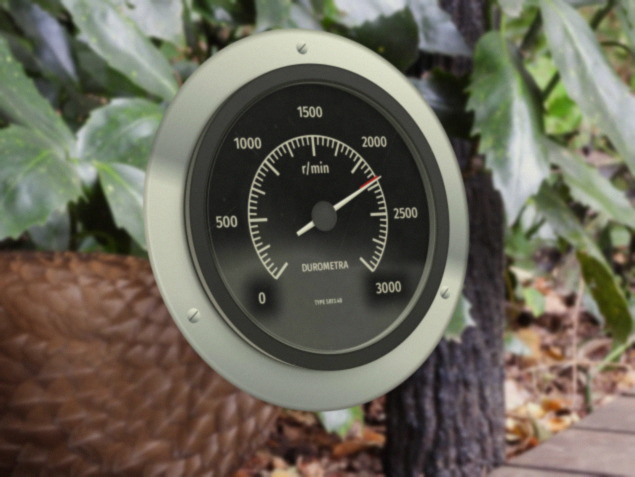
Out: 2200,rpm
